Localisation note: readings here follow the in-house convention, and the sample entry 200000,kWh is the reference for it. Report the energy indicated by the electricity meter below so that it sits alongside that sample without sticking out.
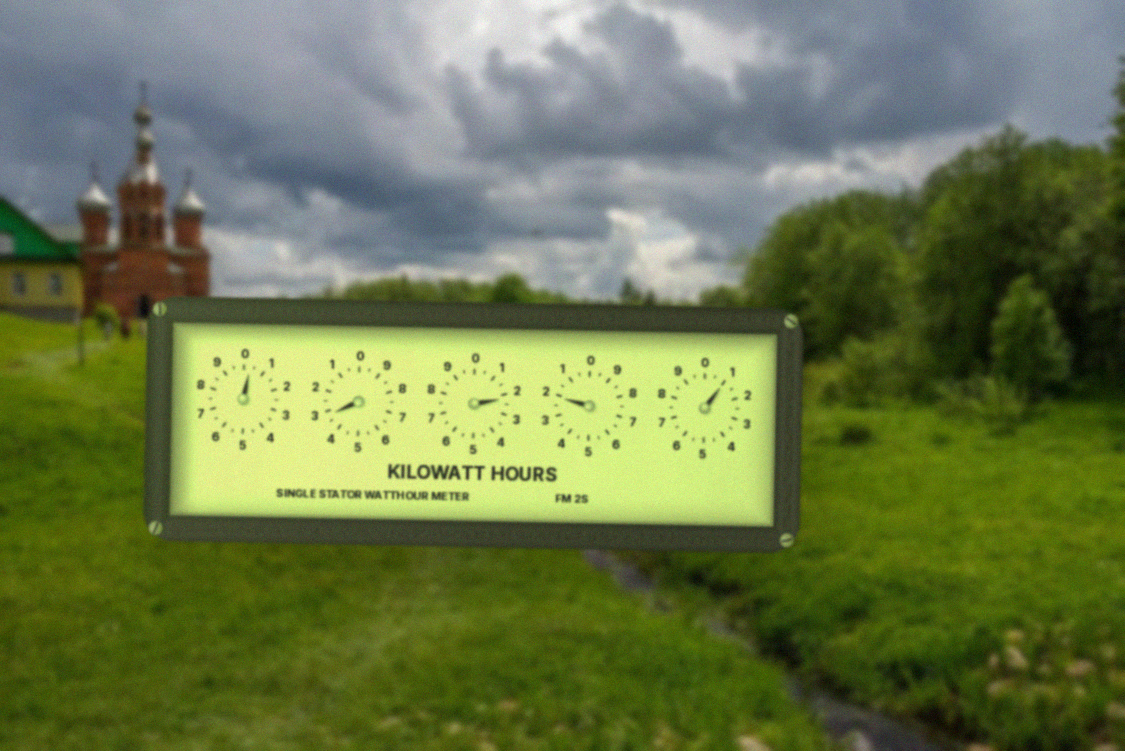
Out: 3221,kWh
